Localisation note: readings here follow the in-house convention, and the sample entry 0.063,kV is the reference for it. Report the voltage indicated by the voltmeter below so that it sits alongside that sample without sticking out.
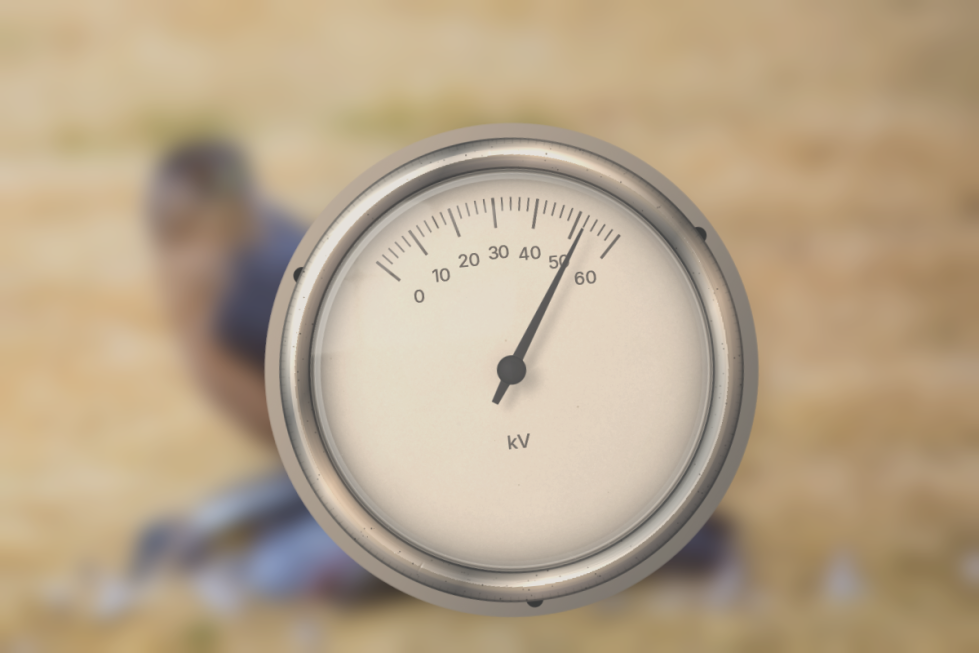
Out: 52,kV
